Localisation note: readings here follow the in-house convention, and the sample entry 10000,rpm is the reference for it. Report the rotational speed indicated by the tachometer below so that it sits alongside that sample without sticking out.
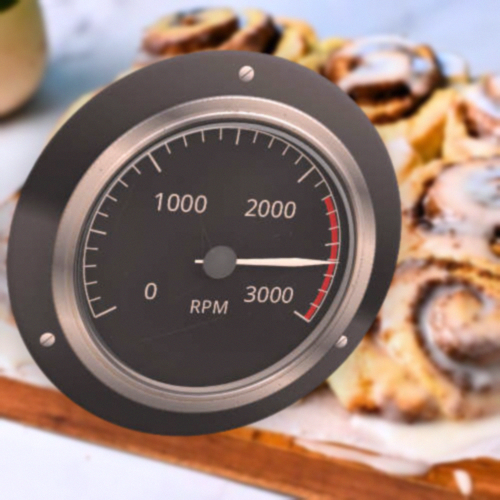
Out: 2600,rpm
